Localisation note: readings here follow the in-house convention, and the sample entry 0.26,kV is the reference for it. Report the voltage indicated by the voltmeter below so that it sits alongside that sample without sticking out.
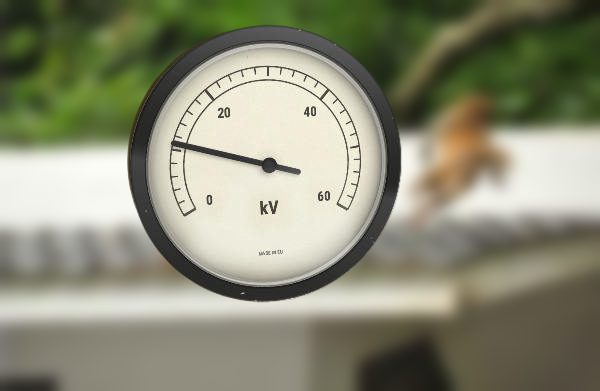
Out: 11,kV
